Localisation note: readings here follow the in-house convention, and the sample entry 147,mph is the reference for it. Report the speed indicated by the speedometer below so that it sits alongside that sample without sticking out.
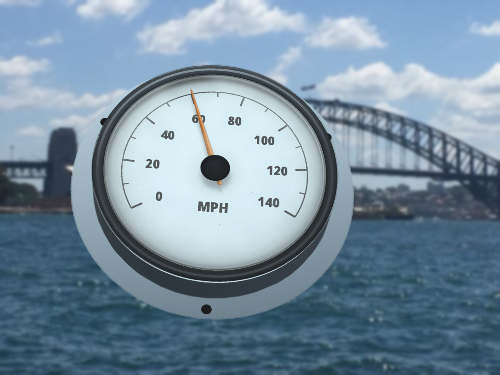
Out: 60,mph
